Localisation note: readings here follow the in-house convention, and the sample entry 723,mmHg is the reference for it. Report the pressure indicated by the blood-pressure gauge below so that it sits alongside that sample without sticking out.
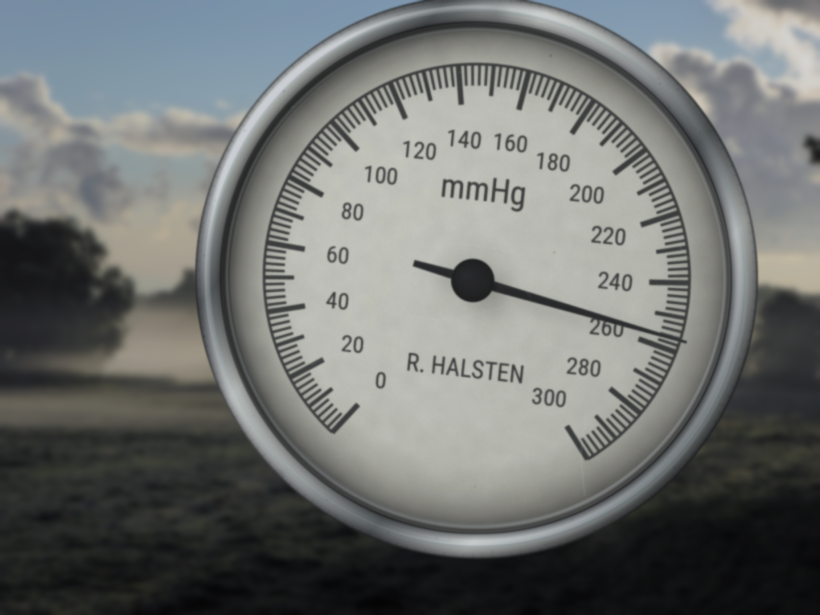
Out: 256,mmHg
